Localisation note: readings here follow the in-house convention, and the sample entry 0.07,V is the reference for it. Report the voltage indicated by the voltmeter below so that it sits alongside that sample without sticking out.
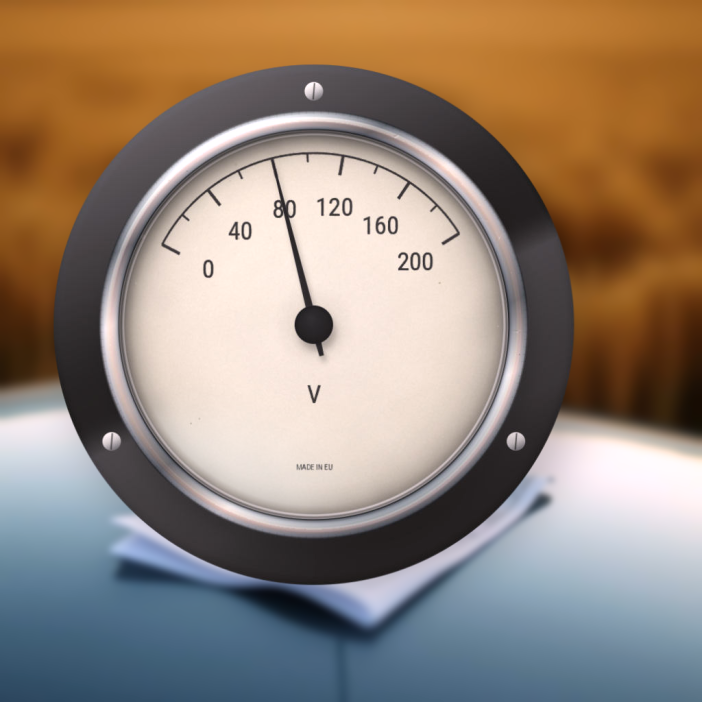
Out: 80,V
